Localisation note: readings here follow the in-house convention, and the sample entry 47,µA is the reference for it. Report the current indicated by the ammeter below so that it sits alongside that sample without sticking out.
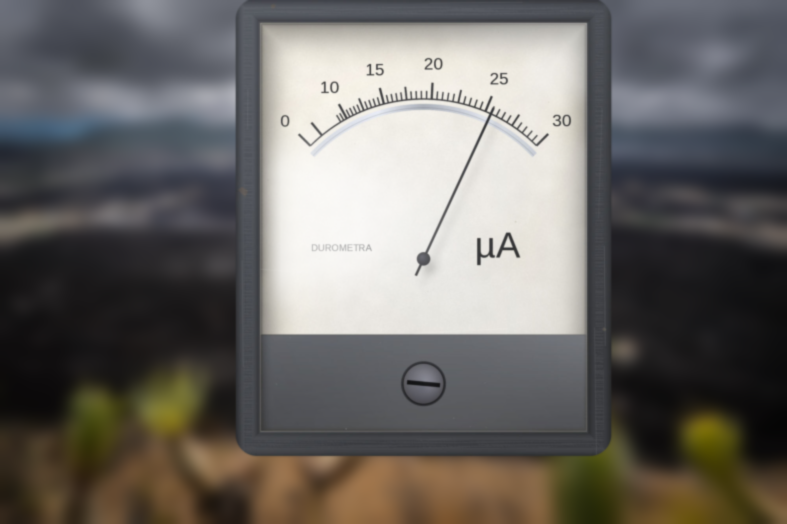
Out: 25.5,µA
